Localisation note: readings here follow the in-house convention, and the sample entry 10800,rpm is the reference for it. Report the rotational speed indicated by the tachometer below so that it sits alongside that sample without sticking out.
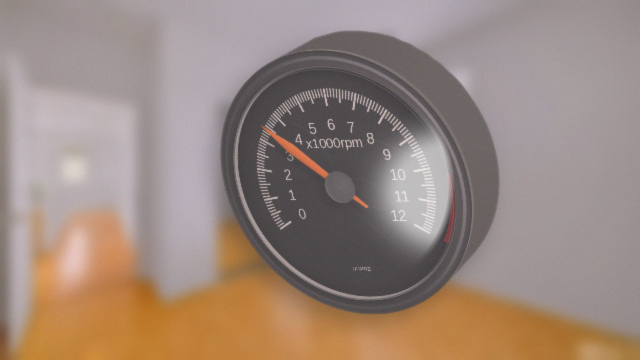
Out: 3500,rpm
